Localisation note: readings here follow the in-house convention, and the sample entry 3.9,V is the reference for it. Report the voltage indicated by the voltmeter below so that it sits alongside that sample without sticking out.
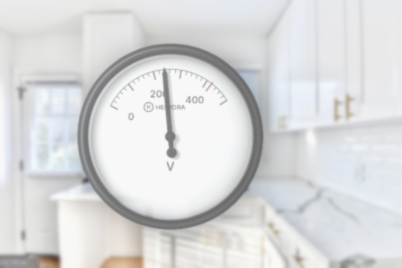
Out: 240,V
